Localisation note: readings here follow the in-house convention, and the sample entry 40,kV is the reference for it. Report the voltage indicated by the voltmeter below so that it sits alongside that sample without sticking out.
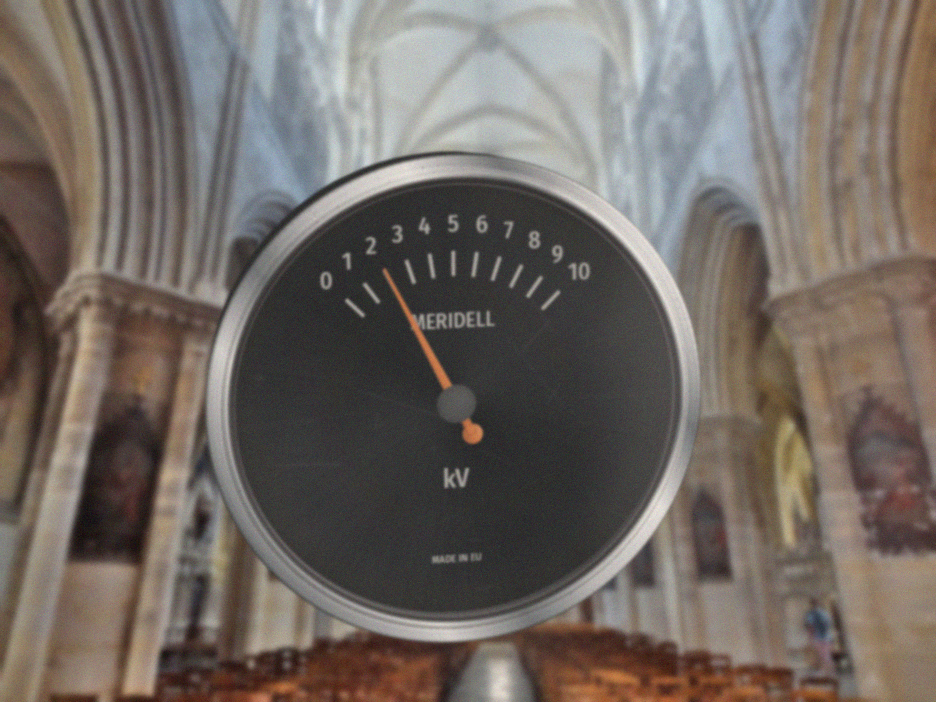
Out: 2,kV
